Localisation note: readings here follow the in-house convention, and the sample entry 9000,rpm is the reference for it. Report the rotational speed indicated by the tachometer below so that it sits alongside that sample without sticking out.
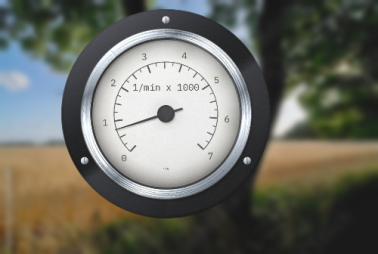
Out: 750,rpm
